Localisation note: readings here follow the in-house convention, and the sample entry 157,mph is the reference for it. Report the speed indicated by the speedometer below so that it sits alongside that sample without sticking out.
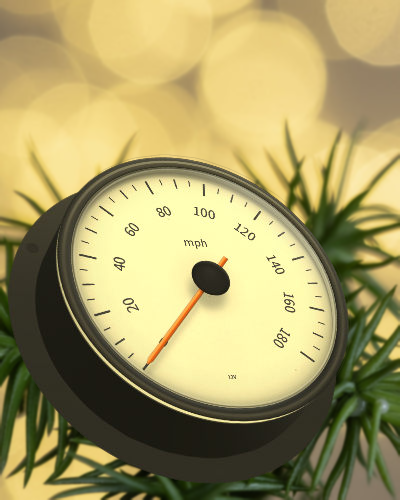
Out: 0,mph
